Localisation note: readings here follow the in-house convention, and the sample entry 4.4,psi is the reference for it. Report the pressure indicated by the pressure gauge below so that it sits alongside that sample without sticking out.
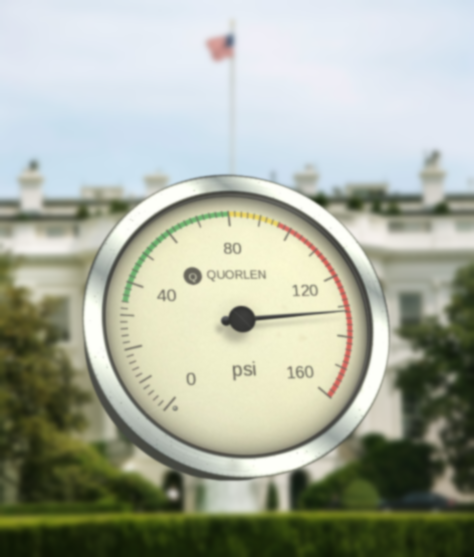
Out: 132,psi
